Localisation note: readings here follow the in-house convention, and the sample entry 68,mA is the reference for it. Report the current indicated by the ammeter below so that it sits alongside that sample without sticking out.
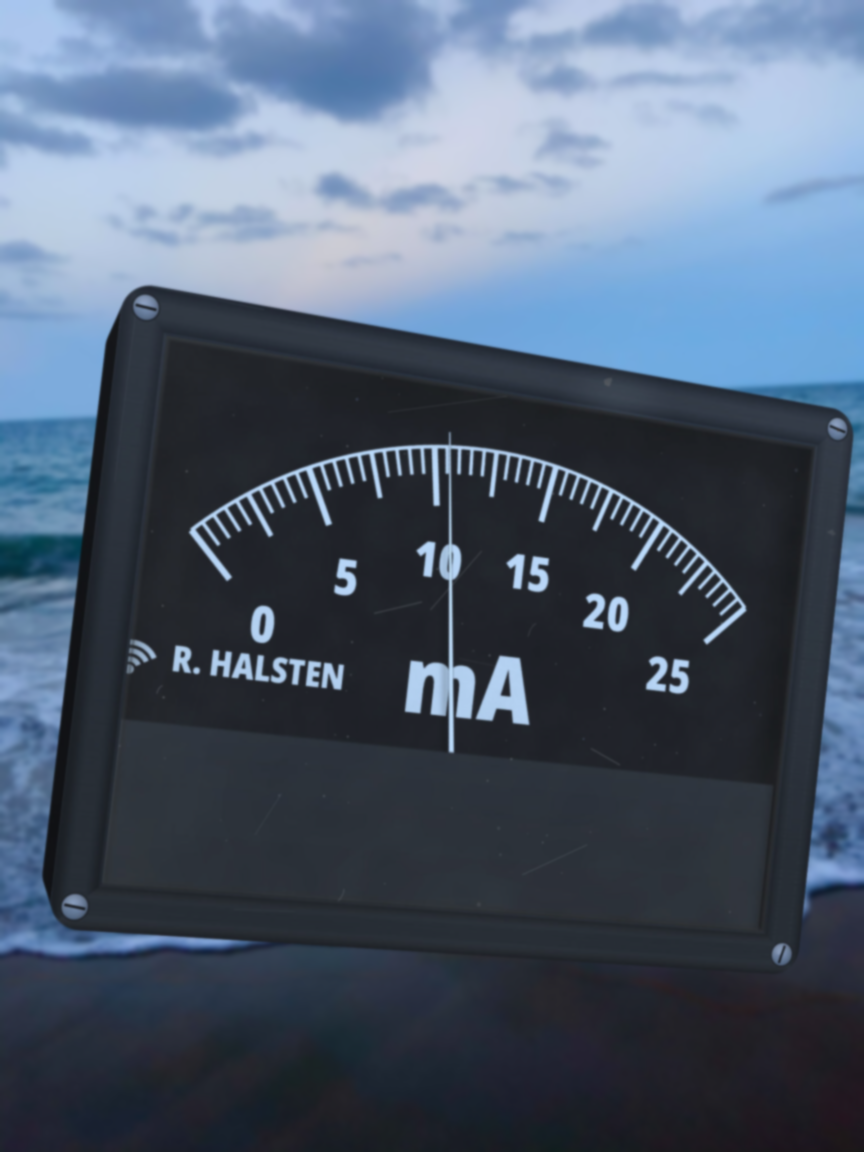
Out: 10.5,mA
